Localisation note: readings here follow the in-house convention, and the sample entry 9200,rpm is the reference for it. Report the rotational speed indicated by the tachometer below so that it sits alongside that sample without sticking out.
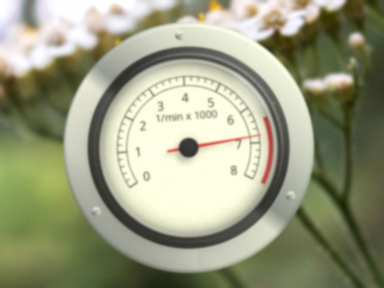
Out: 6800,rpm
